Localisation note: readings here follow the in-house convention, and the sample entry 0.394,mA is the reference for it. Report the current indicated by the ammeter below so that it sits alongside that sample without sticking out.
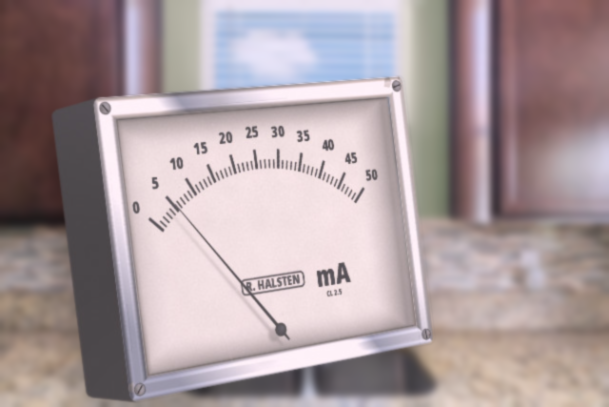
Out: 5,mA
